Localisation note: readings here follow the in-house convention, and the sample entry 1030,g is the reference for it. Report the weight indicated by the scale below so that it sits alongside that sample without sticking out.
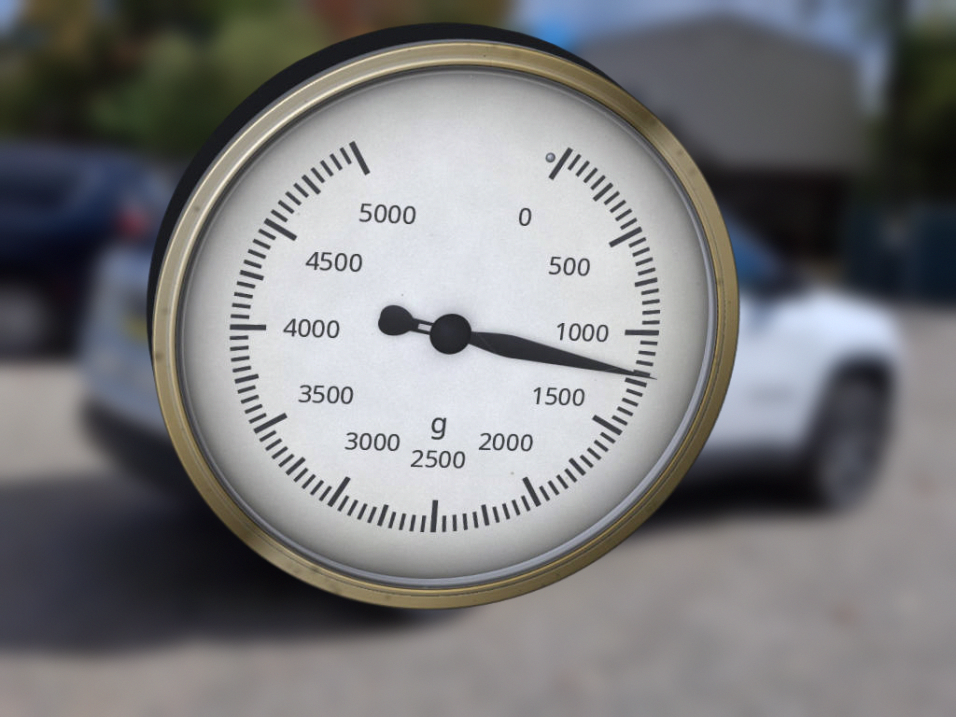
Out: 1200,g
